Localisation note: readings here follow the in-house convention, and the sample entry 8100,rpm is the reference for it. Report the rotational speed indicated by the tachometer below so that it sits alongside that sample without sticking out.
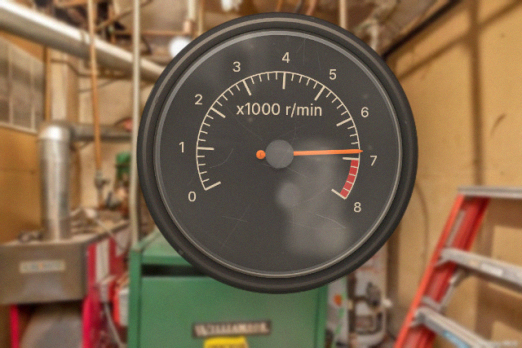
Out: 6800,rpm
